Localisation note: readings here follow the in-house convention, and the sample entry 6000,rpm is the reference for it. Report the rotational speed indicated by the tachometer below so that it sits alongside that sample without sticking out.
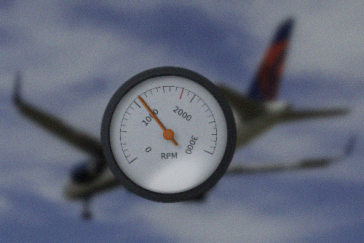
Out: 1100,rpm
